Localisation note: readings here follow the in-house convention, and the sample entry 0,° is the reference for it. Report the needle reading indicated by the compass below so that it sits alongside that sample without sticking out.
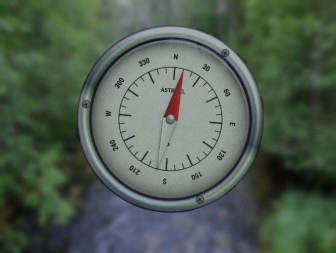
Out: 10,°
